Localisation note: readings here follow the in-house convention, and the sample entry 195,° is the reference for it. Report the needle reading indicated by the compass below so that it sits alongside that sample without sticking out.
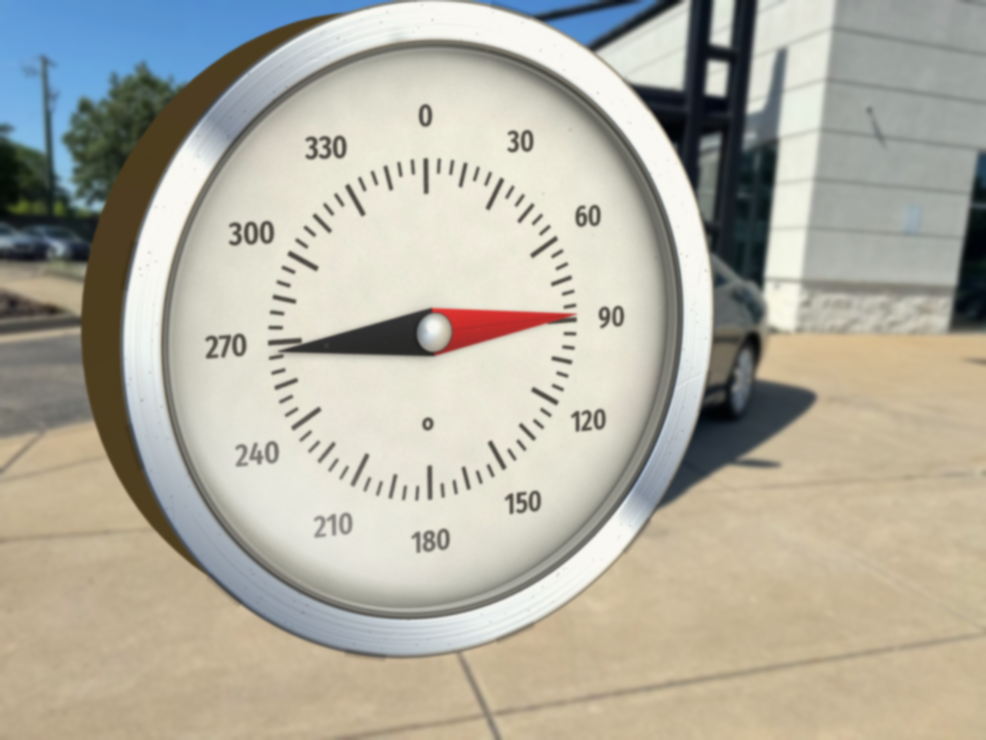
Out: 87.5,°
